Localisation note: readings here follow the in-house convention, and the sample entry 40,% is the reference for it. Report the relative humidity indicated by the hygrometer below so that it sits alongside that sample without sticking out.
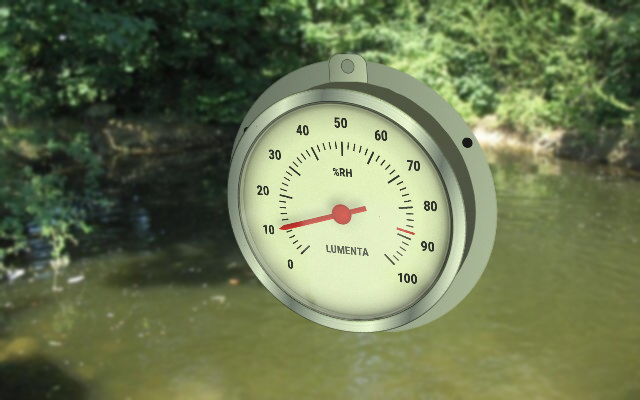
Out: 10,%
